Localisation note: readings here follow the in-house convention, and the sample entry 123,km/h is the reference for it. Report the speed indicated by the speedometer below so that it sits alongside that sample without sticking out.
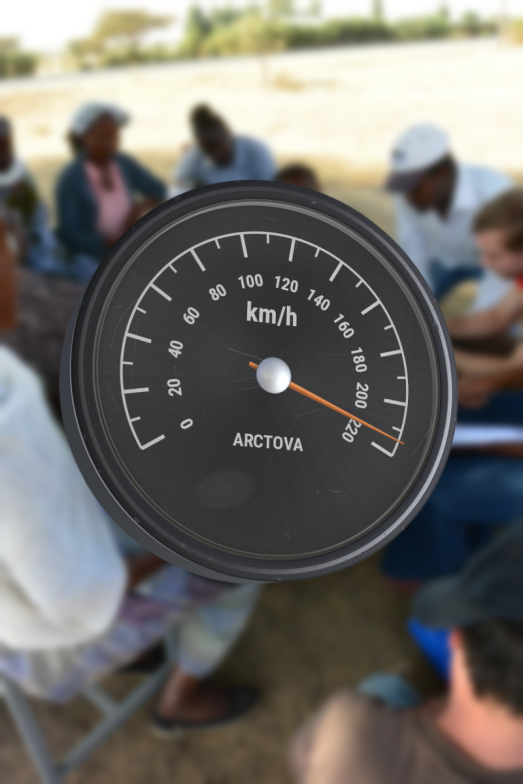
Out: 215,km/h
